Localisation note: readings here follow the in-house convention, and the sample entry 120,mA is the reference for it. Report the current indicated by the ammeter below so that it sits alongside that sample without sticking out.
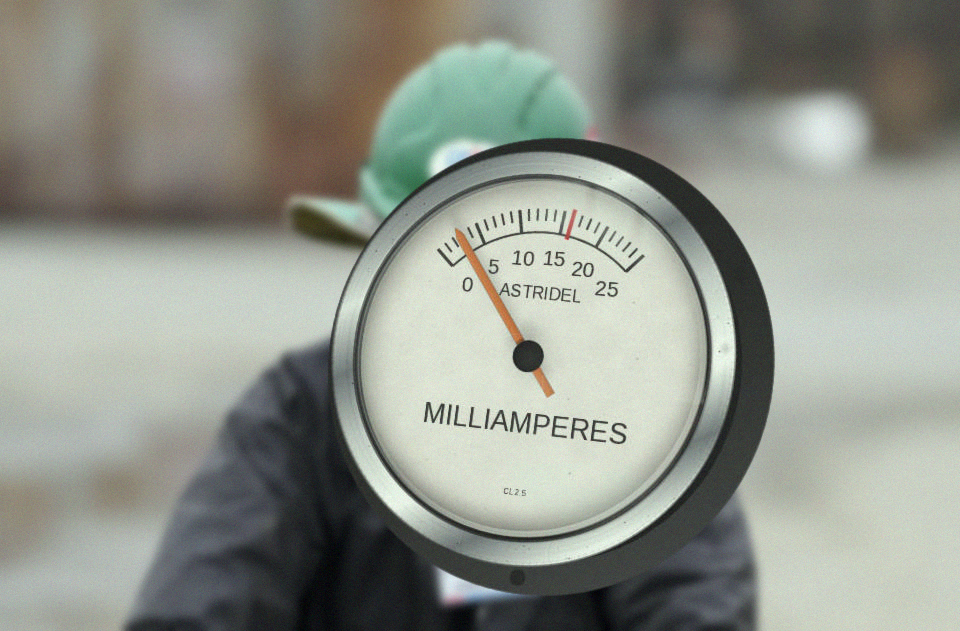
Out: 3,mA
